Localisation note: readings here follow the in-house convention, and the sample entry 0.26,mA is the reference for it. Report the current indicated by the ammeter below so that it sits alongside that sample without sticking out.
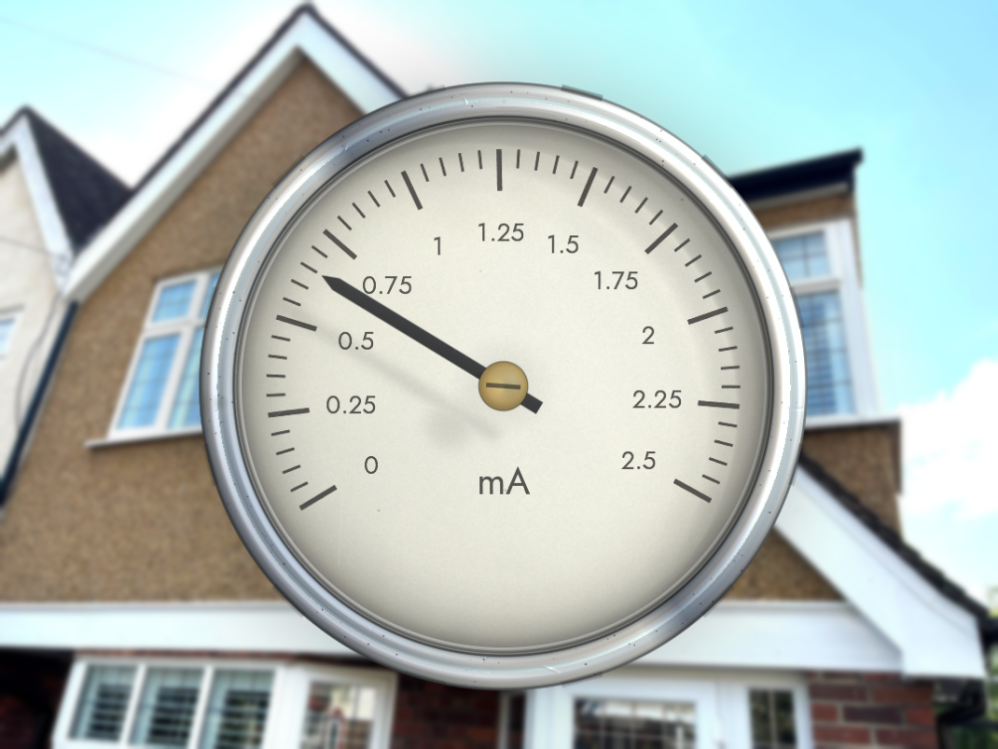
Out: 0.65,mA
